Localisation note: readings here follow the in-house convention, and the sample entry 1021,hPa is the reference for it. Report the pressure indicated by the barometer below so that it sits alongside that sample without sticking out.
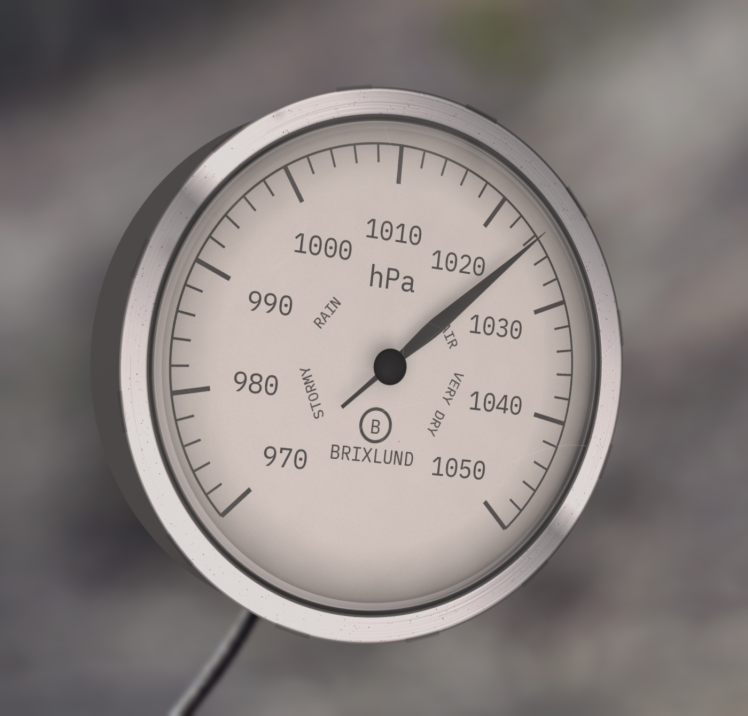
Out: 1024,hPa
